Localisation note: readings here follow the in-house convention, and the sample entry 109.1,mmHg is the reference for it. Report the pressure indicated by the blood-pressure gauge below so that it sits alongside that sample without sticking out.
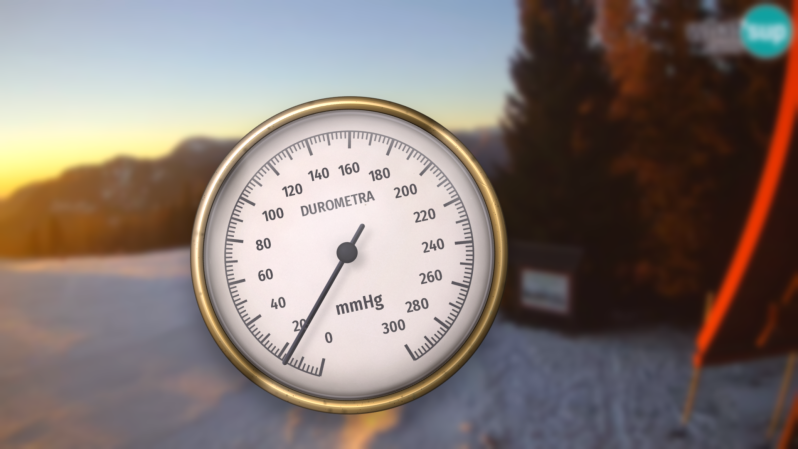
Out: 16,mmHg
